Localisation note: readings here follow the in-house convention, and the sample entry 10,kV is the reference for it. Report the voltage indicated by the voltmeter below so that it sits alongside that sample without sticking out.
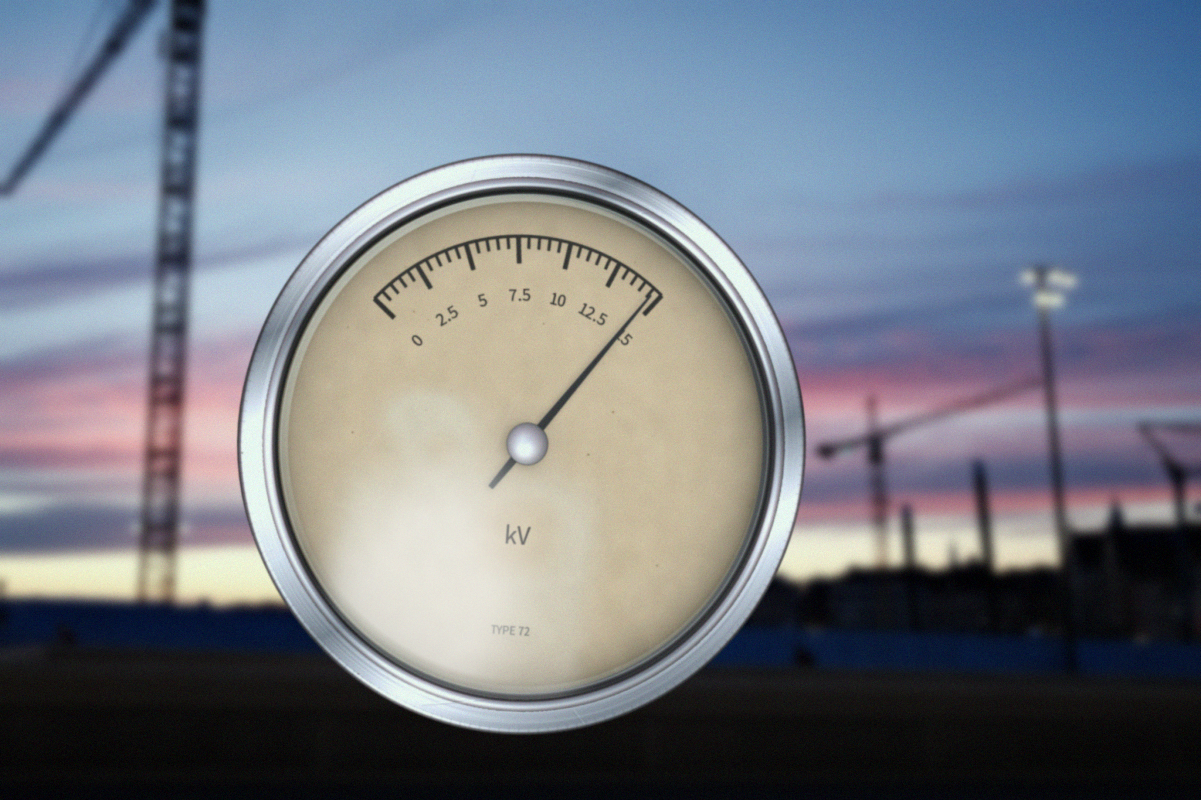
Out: 14.5,kV
